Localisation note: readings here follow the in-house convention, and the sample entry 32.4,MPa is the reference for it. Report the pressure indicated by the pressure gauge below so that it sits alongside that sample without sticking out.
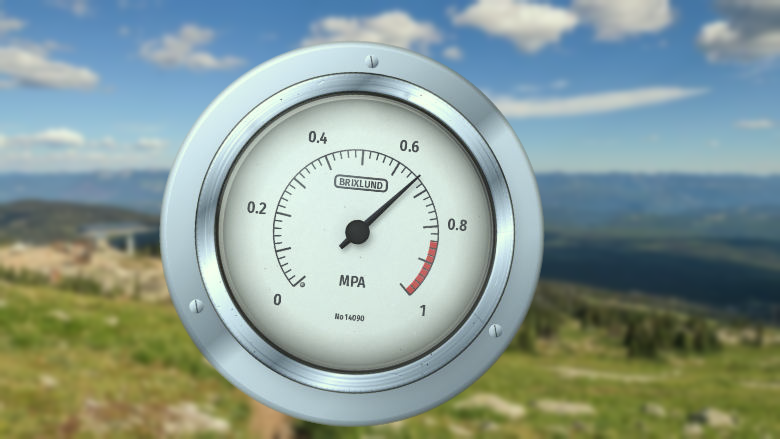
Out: 0.66,MPa
